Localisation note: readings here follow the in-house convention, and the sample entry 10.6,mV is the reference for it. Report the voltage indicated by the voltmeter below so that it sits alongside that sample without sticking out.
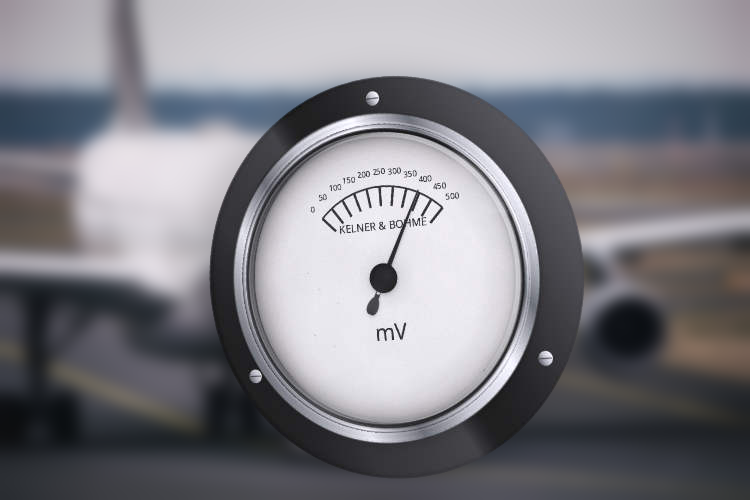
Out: 400,mV
